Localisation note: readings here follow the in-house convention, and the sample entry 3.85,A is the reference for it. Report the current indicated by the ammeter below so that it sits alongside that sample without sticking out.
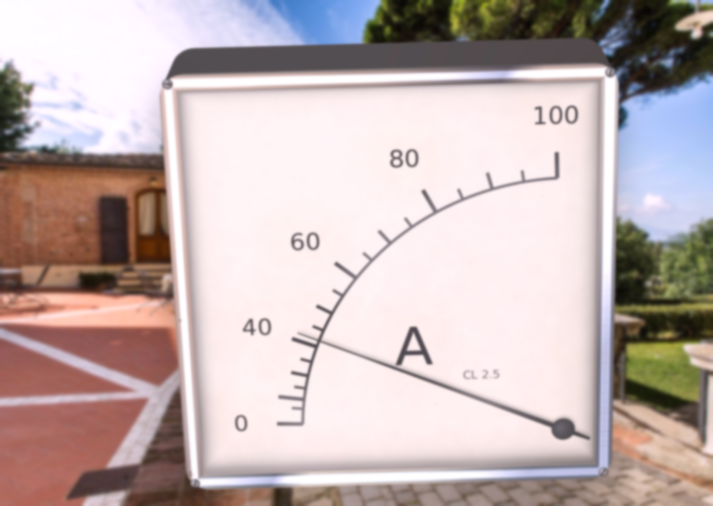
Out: 42.5,A
